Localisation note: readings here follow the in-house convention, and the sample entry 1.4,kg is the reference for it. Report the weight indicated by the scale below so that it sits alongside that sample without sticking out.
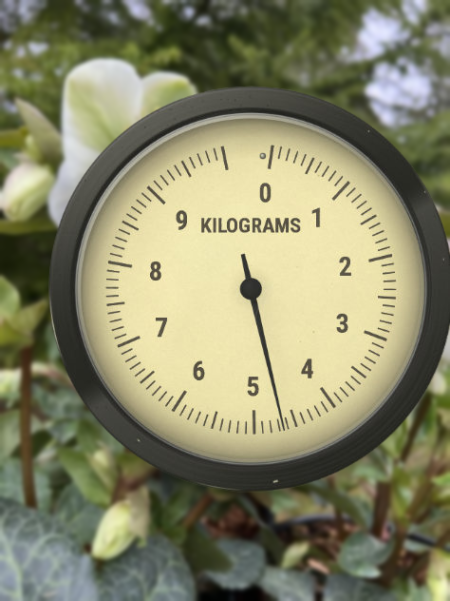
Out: 4.65,kg
